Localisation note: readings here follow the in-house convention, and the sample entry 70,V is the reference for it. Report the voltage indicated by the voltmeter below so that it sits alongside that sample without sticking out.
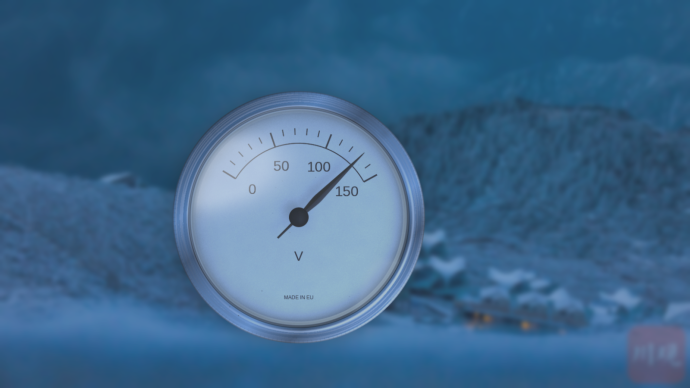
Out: 130,V
